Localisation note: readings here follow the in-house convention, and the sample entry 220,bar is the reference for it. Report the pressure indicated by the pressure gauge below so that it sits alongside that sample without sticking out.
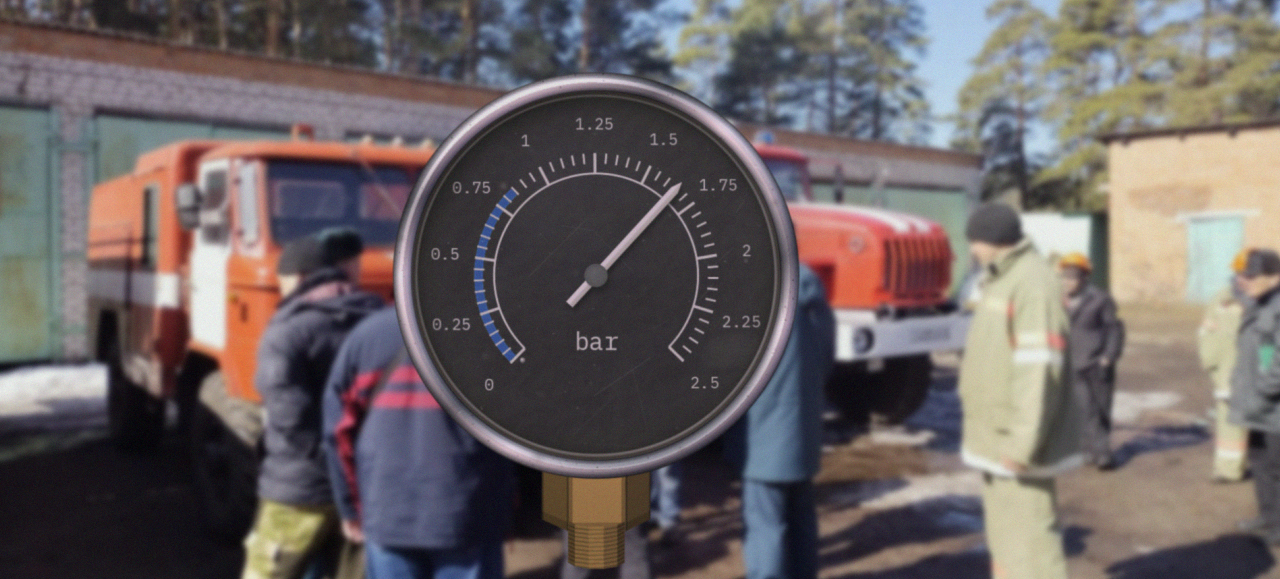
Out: 1.65,bar
